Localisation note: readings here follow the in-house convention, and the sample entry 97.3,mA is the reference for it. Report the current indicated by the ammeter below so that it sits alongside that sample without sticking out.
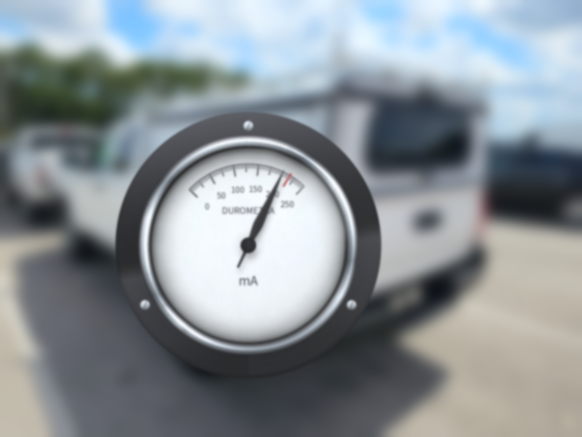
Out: 200,mA
